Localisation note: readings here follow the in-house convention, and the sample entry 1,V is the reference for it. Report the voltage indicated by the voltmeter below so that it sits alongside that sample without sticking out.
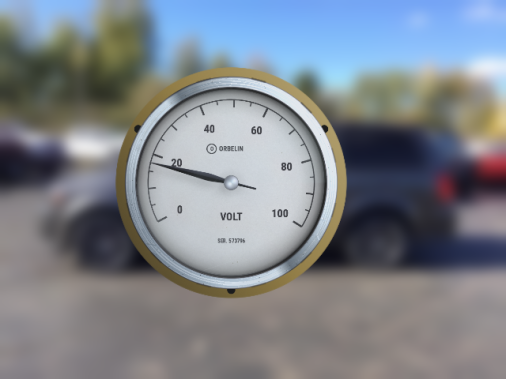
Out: 17.5,V
